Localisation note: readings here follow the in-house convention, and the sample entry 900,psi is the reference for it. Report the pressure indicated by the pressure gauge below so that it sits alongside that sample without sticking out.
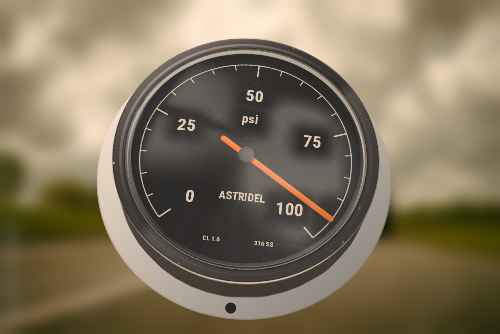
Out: 95,psi
